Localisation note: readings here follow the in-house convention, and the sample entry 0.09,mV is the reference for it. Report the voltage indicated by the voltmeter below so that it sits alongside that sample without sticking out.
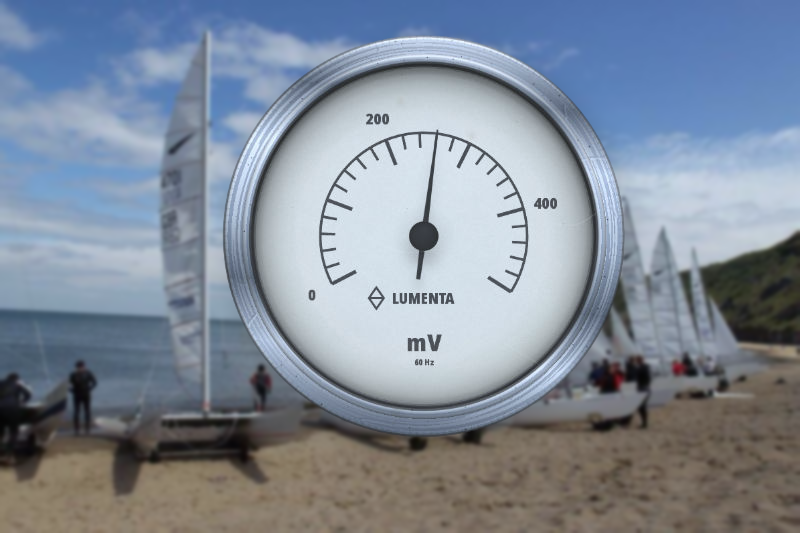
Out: 260,mV
